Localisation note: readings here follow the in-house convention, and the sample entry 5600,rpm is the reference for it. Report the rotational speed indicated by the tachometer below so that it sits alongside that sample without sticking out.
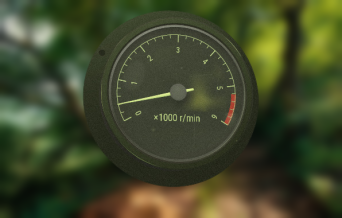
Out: 400,rpm
